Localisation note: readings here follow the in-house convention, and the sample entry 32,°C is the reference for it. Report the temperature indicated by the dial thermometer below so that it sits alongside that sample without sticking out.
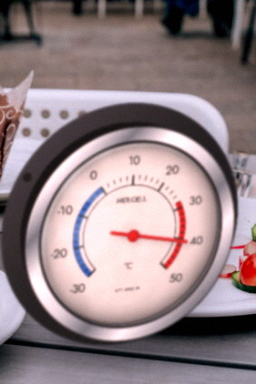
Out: 40,°C
